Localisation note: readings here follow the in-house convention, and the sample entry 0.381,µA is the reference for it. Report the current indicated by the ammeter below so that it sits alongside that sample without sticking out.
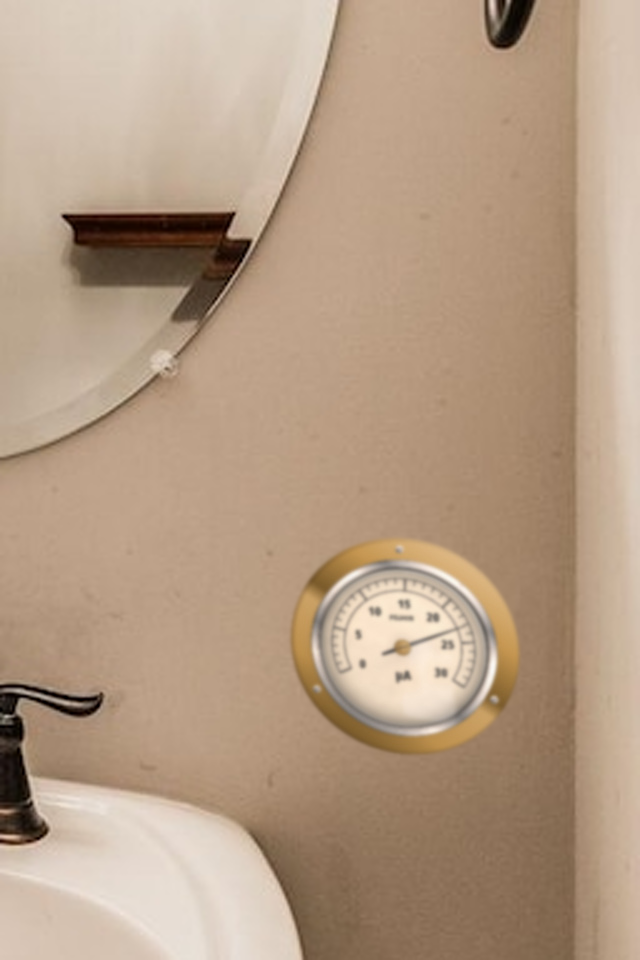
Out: 23,µA
